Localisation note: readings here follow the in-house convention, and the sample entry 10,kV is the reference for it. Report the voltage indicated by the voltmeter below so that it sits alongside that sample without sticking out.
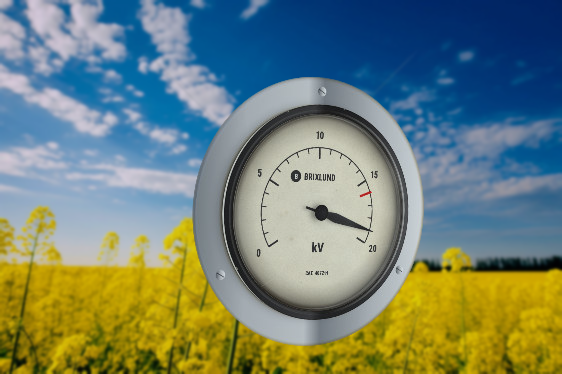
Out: 19,kV
